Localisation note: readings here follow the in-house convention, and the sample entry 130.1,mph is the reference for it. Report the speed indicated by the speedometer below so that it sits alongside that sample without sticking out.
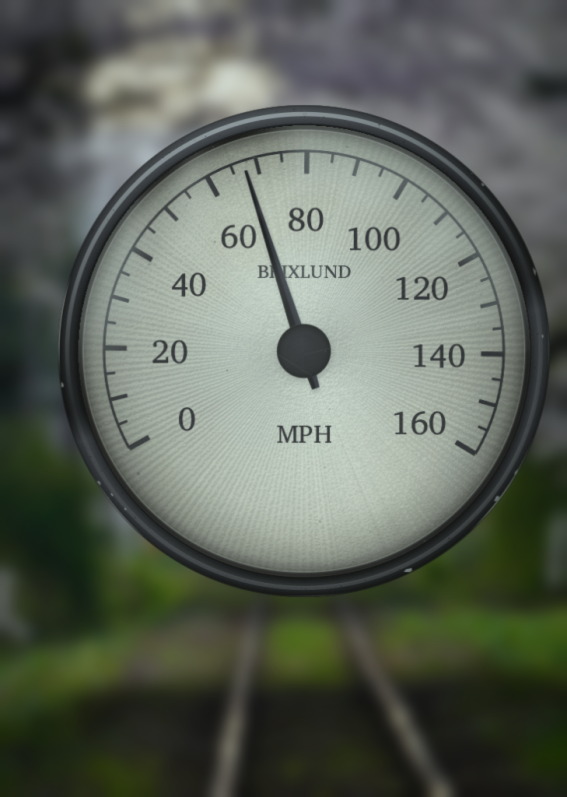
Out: 67.5,mph
